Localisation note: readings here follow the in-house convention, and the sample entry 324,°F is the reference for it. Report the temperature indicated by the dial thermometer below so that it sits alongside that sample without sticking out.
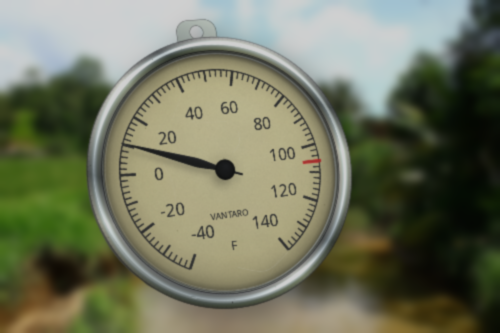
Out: 10,°F
